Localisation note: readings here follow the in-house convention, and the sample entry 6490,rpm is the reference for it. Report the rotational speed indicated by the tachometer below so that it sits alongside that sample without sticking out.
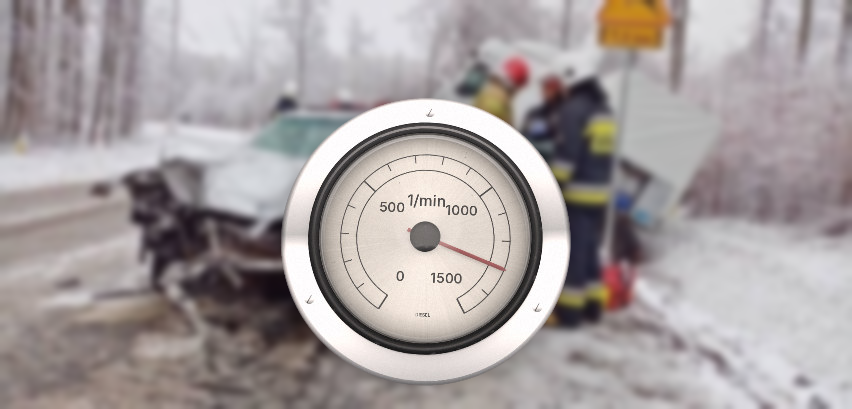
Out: 1300,rpm
